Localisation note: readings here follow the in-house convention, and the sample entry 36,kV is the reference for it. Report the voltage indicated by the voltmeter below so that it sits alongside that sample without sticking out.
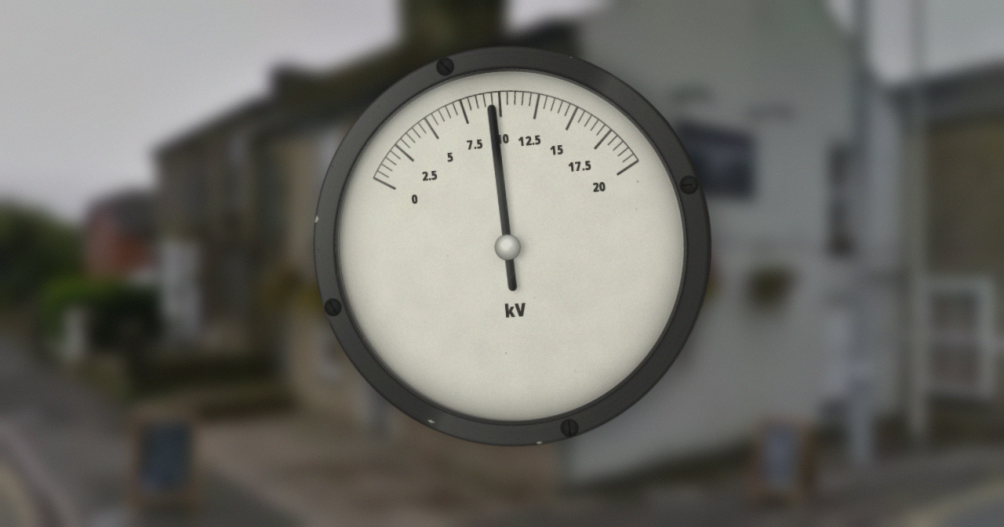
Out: 9.5,kV
